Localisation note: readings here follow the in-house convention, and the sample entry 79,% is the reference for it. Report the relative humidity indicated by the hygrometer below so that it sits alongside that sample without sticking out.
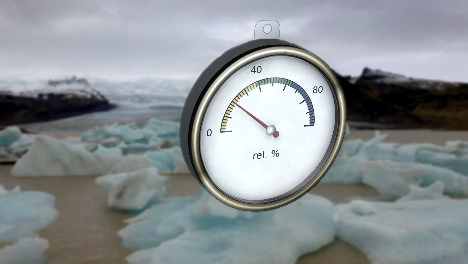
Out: 20,%
